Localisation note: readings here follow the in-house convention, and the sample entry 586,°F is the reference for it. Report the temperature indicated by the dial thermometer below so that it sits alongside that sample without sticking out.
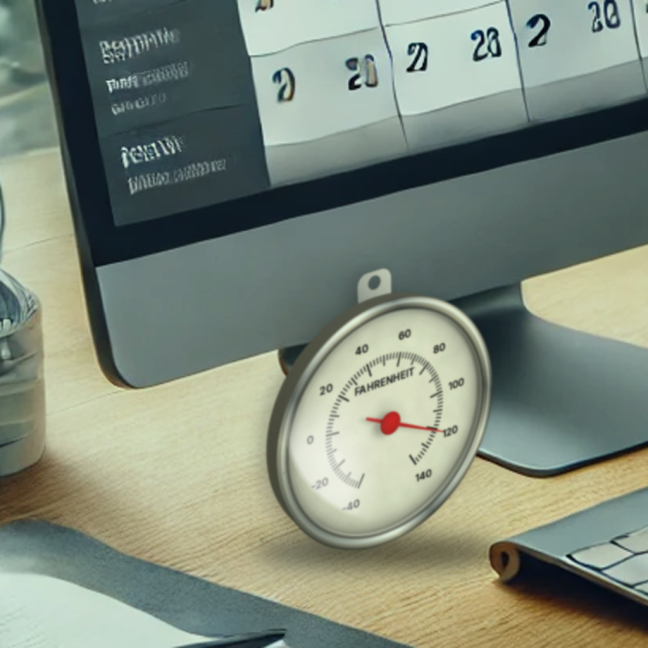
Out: 120,°F
